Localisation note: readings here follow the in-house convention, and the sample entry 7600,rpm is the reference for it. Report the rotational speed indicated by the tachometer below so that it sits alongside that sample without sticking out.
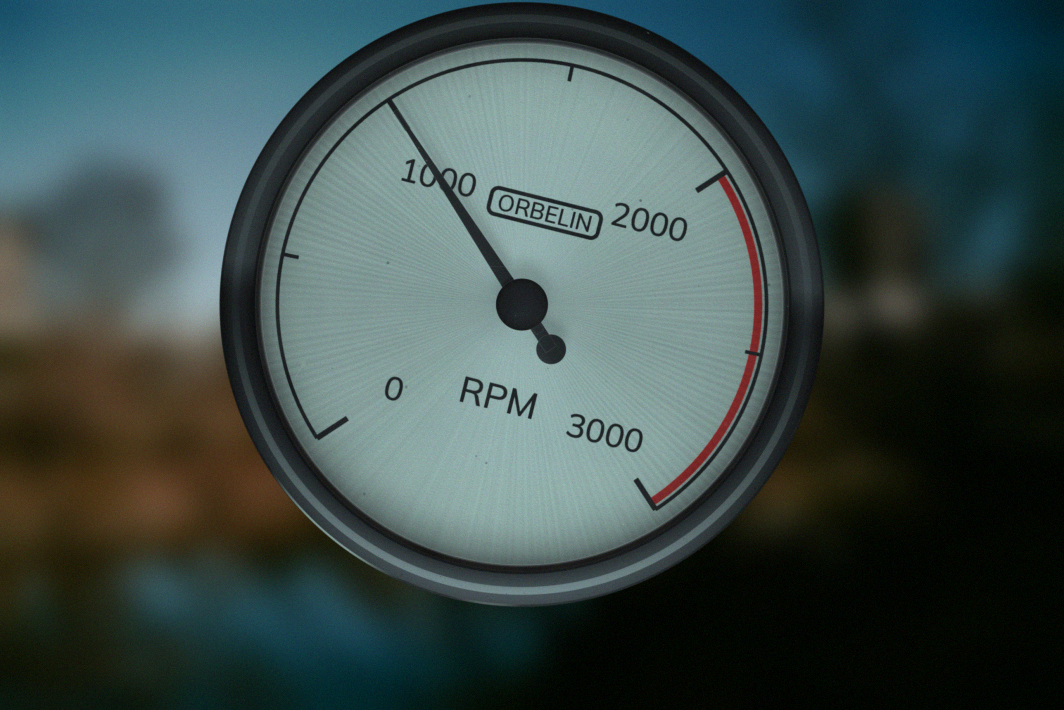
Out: 1000,rpm
